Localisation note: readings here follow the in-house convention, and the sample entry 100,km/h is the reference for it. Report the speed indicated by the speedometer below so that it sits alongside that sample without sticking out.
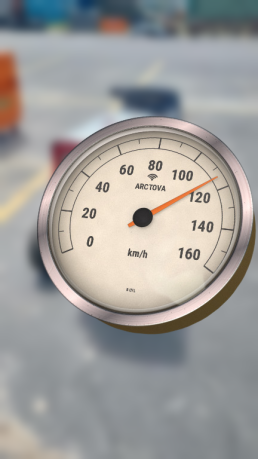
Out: 115,km/h
